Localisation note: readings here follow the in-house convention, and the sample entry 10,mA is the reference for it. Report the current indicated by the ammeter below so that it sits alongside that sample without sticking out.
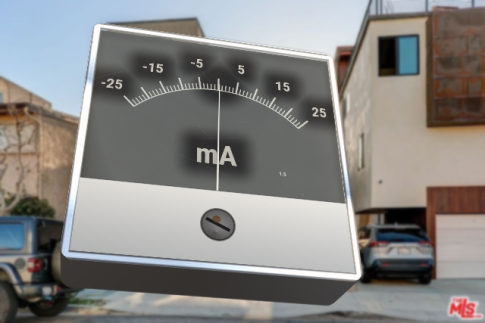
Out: 0,mA
